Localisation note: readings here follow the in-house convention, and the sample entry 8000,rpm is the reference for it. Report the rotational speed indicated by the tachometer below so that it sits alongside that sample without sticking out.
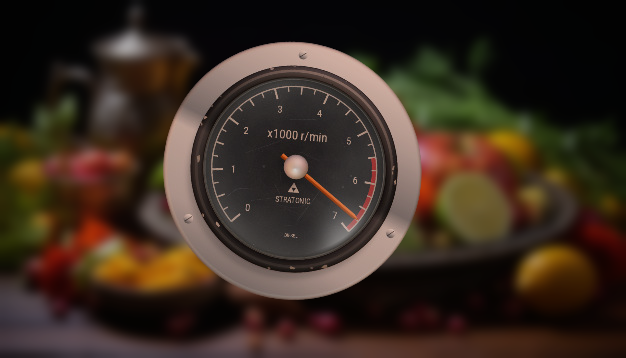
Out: 6750,rpm
